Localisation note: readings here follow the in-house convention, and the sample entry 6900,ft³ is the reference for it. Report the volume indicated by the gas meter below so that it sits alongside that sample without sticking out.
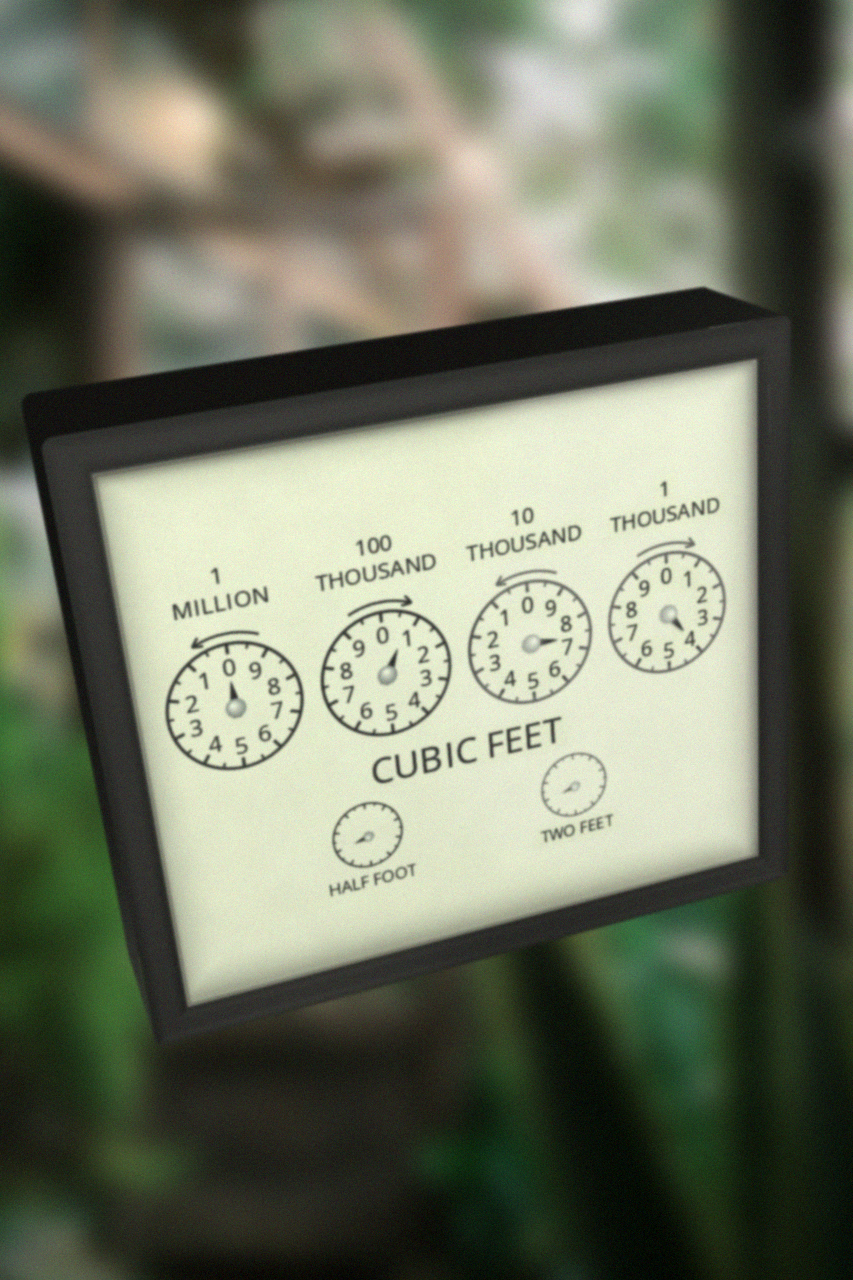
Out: 7400,ft³
